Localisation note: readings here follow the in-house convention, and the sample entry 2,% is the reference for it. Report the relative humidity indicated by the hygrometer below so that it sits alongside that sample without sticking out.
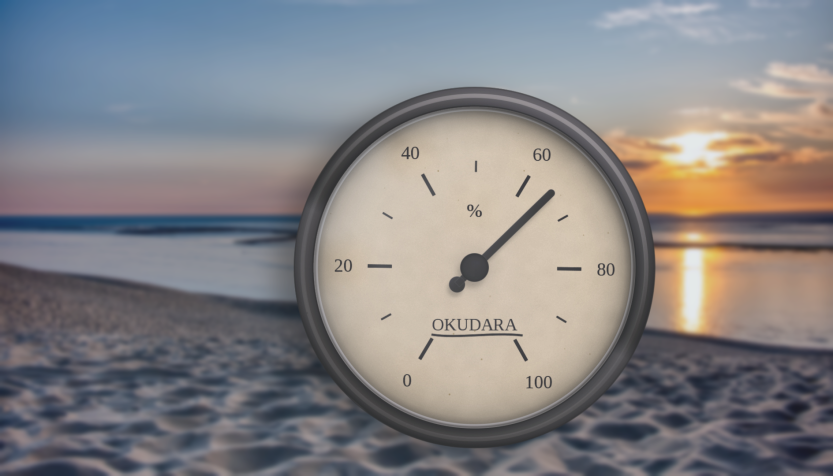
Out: 65,%
